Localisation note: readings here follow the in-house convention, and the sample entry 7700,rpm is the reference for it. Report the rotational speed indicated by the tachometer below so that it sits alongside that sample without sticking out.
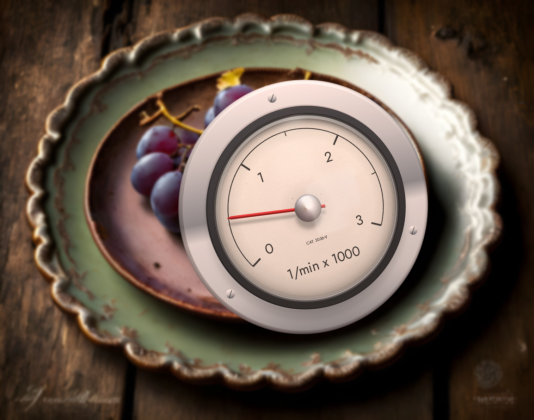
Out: 500,rpm
